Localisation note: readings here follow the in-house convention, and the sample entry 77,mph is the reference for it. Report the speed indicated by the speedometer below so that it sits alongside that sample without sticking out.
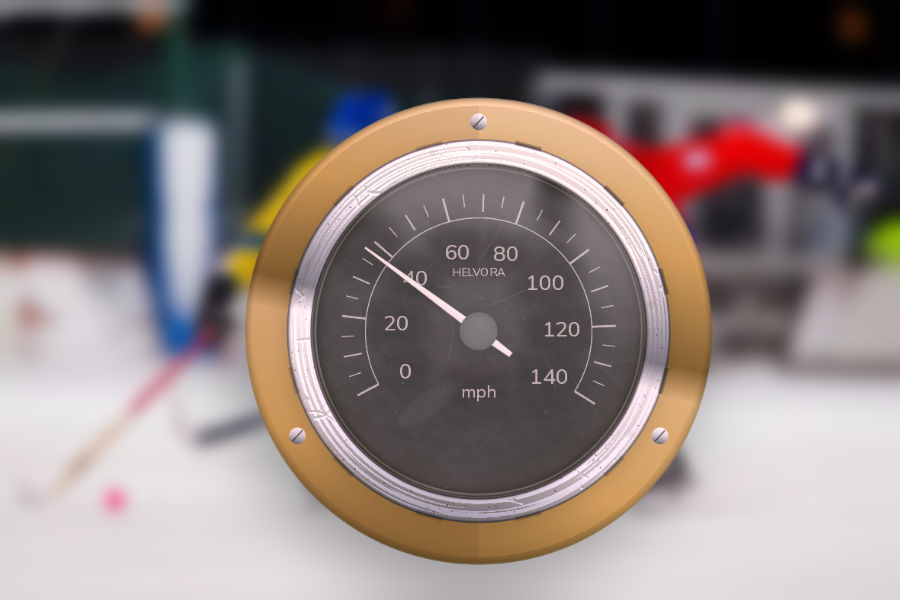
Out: 37.5,mph
